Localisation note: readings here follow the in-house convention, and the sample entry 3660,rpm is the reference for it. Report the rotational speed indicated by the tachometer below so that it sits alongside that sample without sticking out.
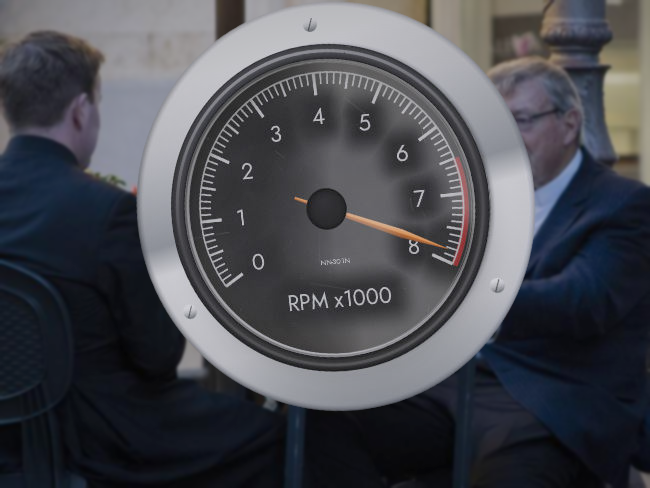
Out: 7800,rpm
